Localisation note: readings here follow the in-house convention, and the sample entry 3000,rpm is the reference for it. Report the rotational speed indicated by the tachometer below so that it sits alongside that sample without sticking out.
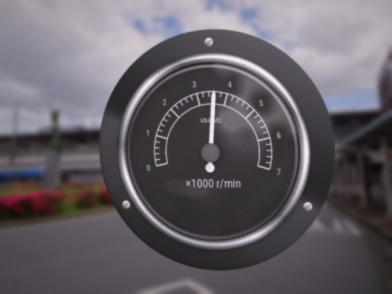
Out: 3600,rpm
